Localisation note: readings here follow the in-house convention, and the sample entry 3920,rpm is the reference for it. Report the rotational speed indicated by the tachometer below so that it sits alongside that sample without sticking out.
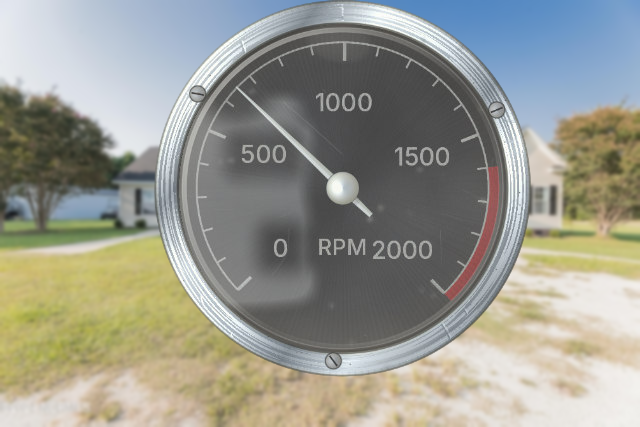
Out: 650,rpm
